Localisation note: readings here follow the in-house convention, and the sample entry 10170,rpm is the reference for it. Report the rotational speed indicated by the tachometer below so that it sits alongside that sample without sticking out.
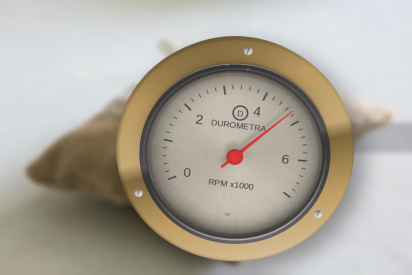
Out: 4700,rpm
